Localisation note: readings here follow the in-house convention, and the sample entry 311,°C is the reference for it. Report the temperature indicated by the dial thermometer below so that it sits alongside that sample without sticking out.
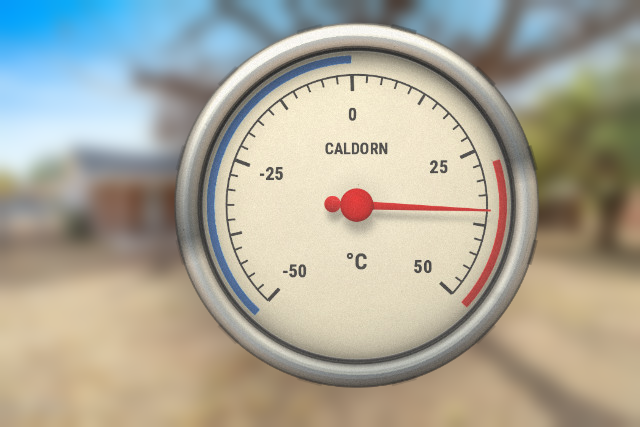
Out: 35,°C
